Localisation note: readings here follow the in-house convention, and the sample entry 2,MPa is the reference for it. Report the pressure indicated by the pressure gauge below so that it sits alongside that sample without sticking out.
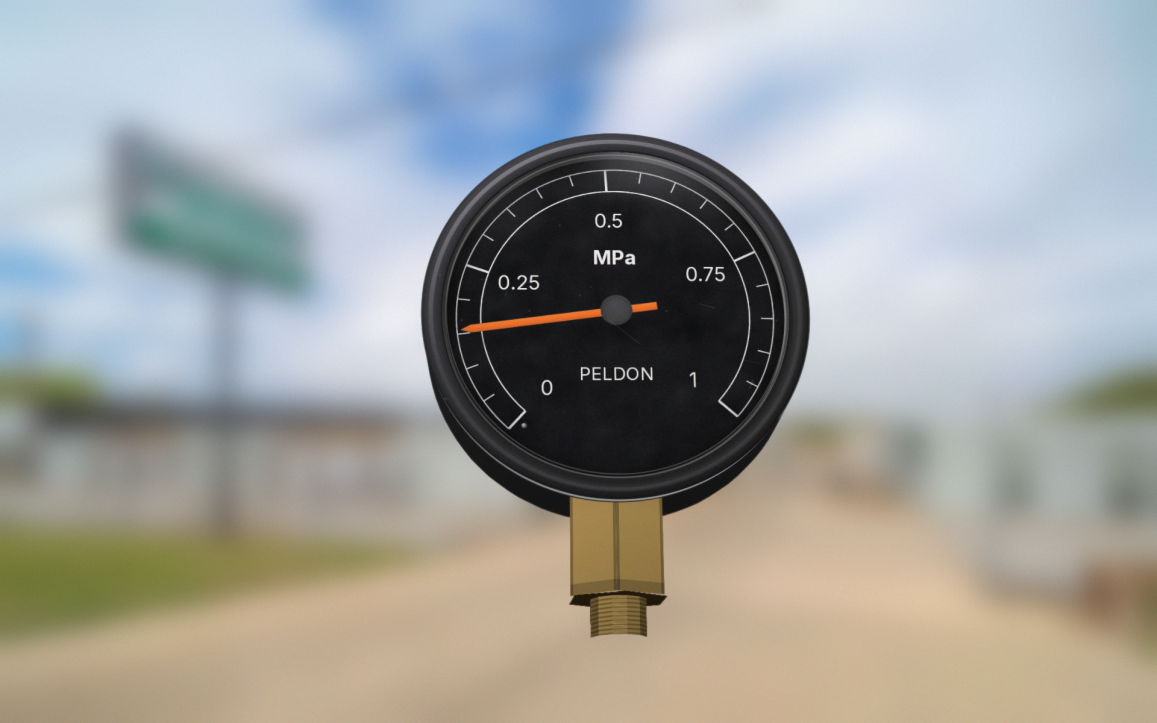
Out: 0.15,MPa
